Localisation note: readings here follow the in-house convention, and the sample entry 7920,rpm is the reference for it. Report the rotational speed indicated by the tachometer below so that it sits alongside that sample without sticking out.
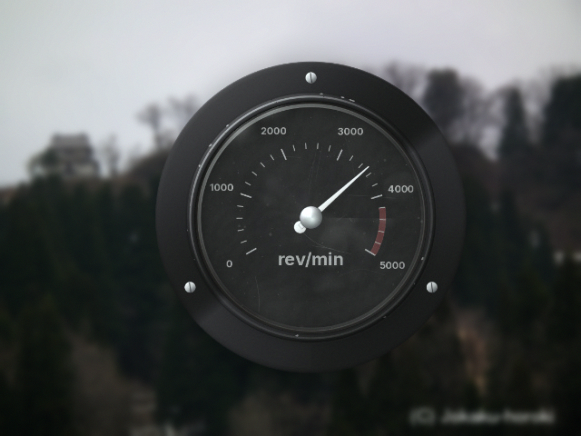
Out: 3500,rpm
